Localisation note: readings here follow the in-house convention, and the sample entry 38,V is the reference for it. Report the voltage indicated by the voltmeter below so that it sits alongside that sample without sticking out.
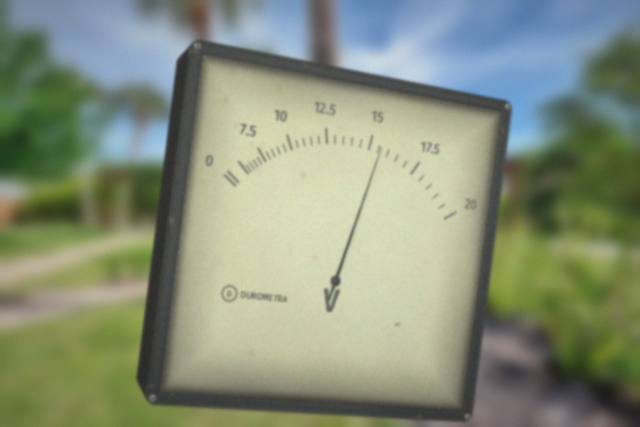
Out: 15.5,V
